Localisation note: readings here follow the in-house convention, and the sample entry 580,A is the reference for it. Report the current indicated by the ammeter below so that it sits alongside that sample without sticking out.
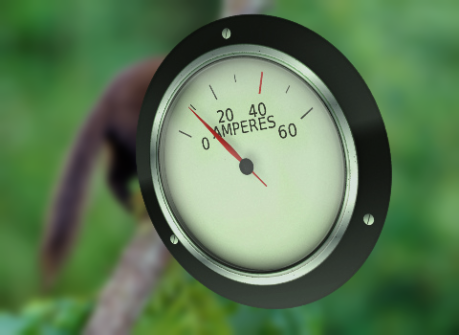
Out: 10,A
